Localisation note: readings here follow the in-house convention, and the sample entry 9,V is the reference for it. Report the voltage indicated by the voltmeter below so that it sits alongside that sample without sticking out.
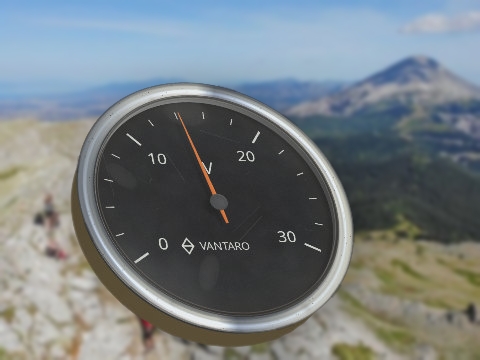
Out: 14,V
